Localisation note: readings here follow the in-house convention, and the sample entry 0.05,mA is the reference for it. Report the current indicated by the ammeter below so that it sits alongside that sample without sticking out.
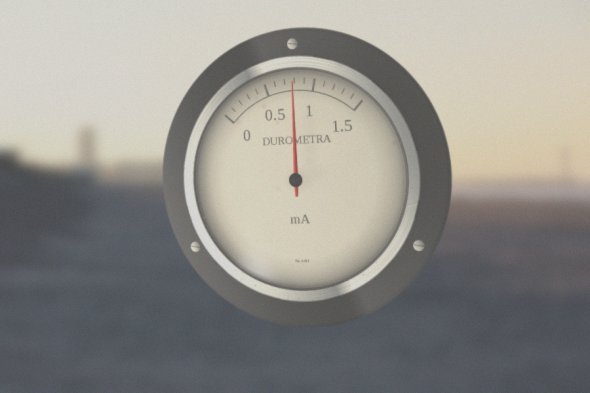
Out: 0.8,mA
